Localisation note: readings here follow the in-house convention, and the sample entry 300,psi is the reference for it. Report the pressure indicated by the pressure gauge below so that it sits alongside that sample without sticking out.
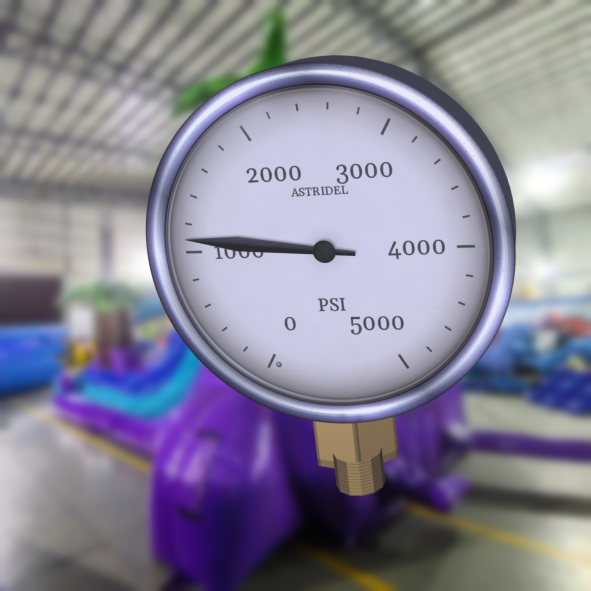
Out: 1100,psi
